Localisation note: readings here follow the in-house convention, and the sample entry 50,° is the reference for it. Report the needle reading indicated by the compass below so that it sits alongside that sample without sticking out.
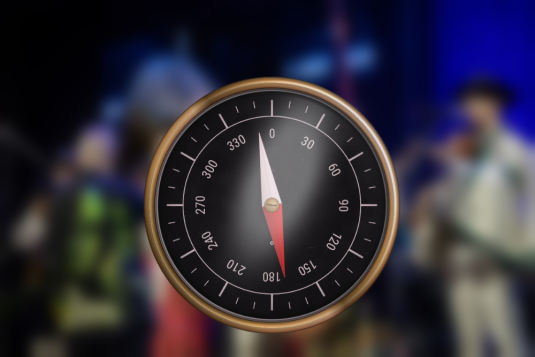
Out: 170,°
